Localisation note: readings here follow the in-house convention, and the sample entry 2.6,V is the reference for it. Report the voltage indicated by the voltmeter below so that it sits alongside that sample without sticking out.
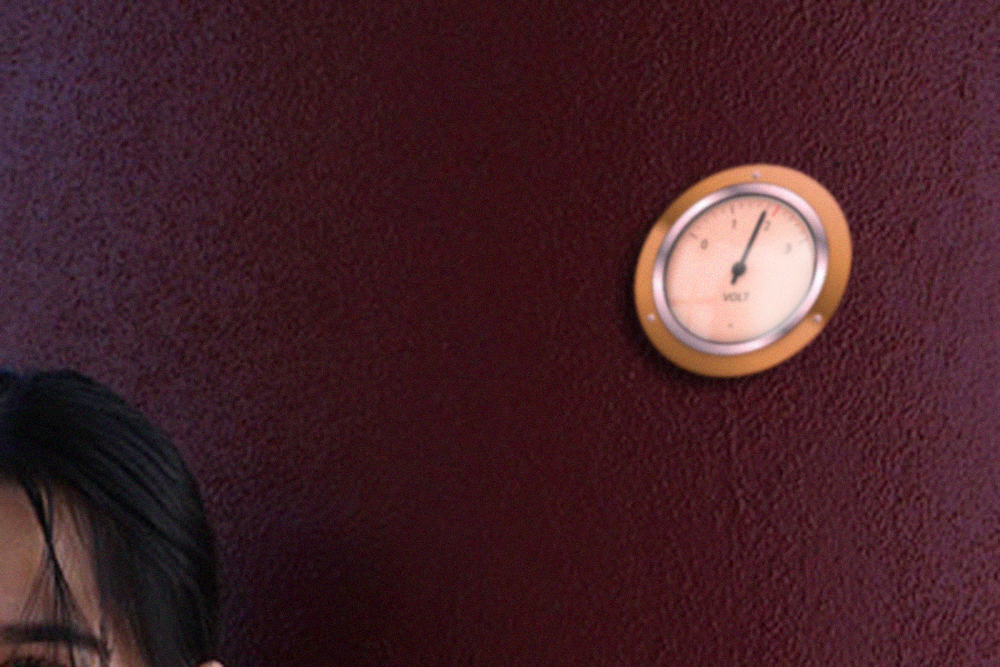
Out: 1.8,V
